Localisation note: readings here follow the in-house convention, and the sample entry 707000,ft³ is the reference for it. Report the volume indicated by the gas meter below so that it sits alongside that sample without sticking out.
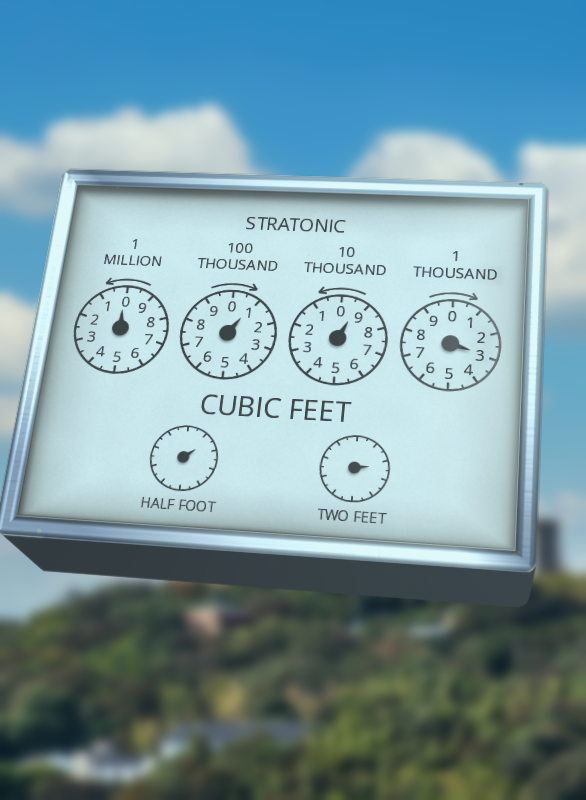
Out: 9300,ft³
